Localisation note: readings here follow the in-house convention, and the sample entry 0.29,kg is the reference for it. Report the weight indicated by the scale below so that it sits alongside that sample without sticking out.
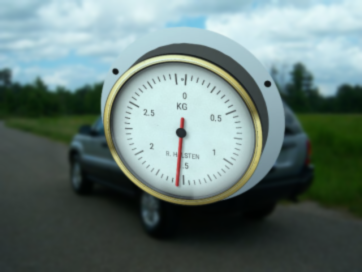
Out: 1.55,kg
